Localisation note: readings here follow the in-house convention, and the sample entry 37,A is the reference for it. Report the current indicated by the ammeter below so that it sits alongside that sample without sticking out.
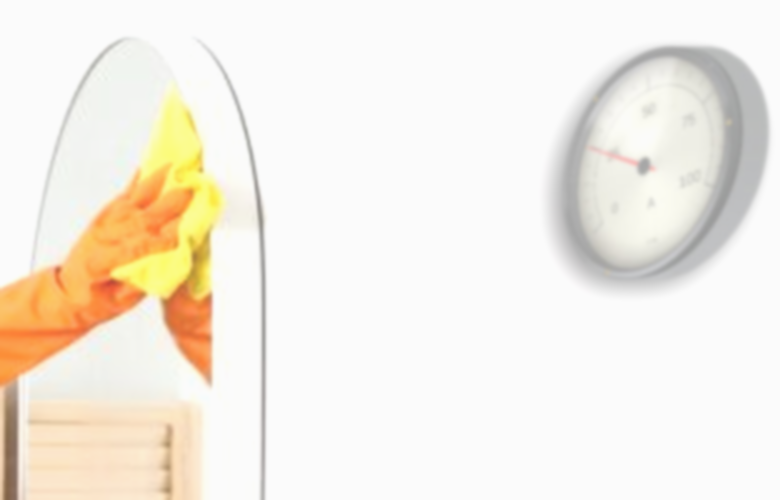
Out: 25,A
